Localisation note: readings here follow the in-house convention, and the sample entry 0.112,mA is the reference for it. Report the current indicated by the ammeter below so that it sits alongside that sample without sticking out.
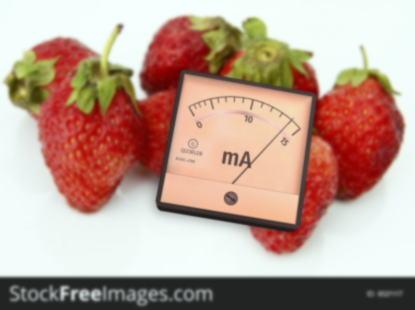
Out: 14,mA
